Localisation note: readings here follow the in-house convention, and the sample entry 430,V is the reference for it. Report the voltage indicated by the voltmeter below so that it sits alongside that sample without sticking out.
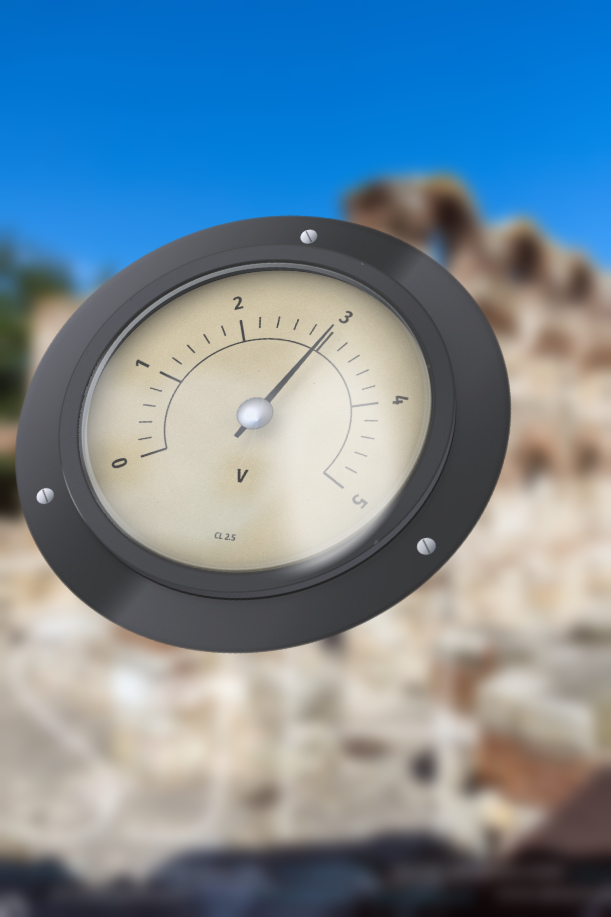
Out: 3,V
